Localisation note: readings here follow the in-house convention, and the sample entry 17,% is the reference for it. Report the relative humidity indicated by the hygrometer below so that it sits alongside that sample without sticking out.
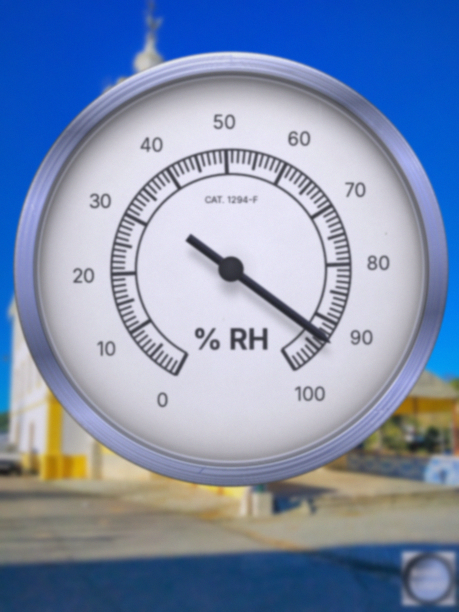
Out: 93,%
